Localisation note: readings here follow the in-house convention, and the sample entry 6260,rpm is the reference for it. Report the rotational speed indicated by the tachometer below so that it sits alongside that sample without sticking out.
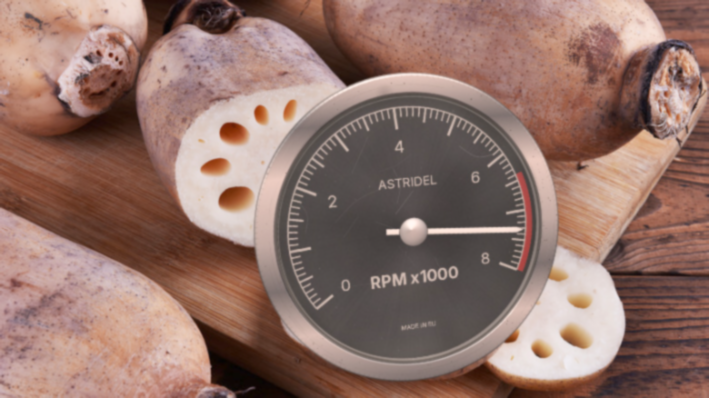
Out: 7300,rpm
